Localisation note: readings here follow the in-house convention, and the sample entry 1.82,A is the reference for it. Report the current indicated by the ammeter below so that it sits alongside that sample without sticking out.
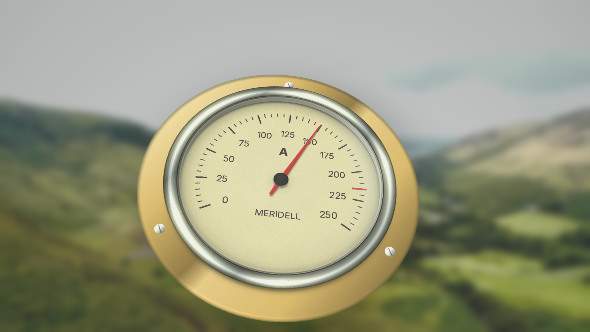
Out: 150,A
